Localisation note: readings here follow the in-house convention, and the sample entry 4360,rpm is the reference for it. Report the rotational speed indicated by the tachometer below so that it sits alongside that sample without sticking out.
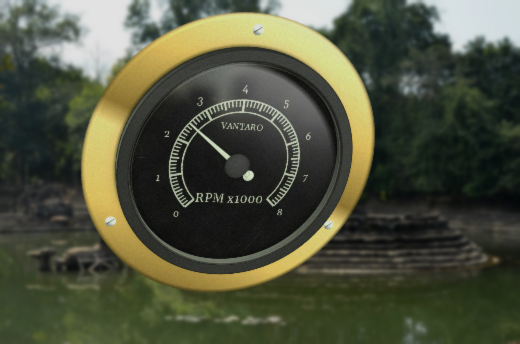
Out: 2500,rpm
